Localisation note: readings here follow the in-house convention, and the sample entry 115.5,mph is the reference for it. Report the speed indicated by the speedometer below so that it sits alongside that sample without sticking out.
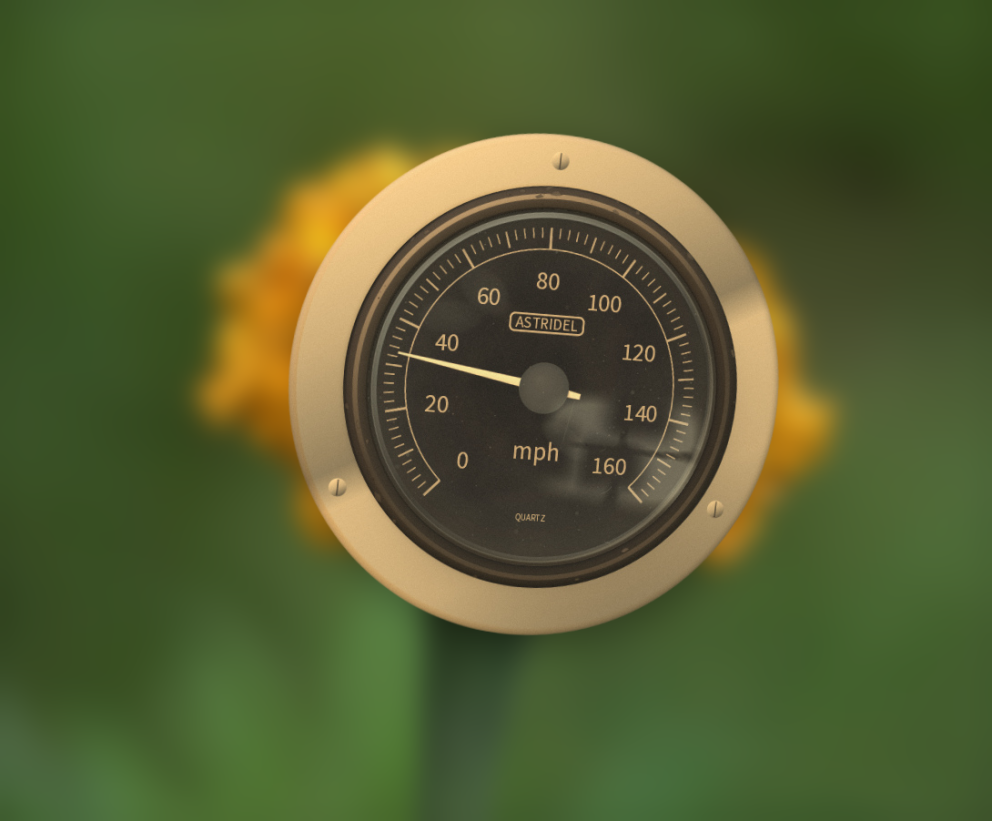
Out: 33,mph
